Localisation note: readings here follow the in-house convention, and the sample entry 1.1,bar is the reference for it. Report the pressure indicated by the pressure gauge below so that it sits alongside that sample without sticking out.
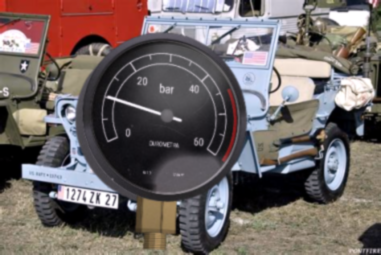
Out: 10,bar
